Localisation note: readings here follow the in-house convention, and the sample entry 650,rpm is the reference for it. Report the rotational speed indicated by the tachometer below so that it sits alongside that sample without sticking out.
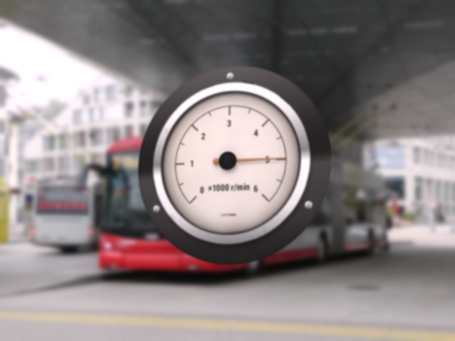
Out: 5000,rpm
